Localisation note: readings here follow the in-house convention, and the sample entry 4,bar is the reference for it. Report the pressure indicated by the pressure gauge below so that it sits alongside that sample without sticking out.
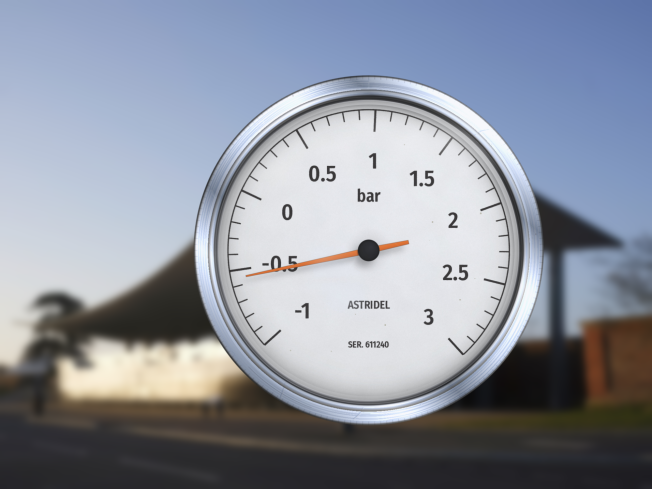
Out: -0.55,bar
